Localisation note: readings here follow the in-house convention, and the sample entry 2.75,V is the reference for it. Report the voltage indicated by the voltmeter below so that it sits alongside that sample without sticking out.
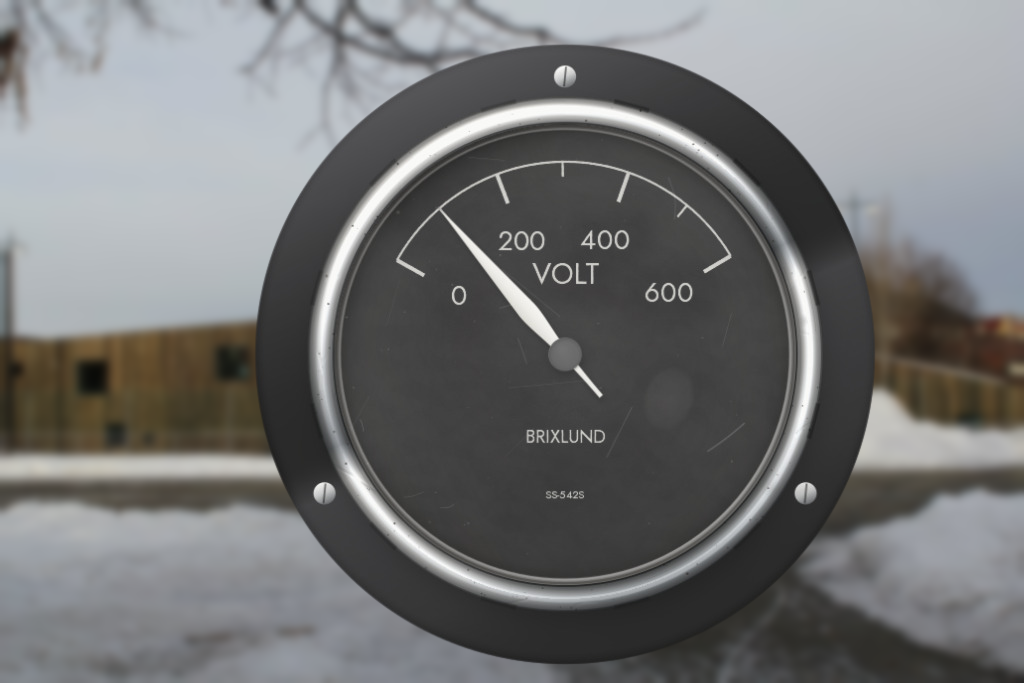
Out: 100,V
